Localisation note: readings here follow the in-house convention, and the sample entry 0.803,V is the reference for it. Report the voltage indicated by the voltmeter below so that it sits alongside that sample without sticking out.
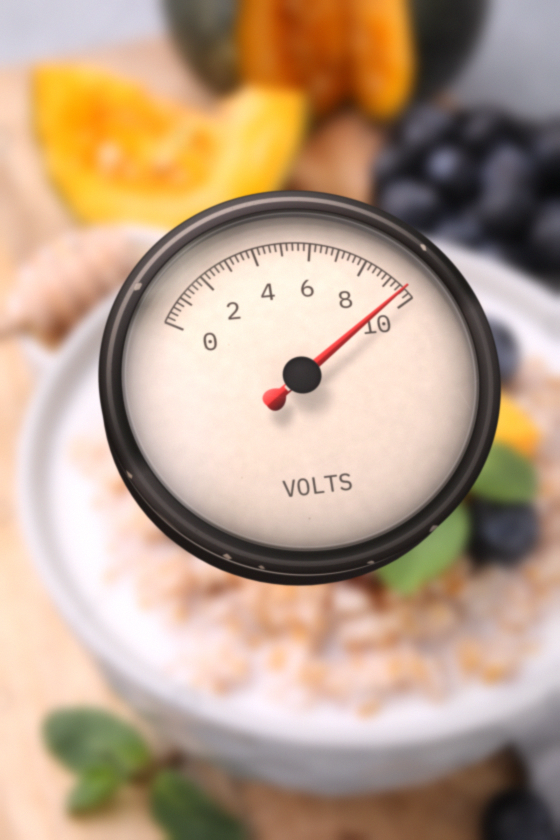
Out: 9.6,V
